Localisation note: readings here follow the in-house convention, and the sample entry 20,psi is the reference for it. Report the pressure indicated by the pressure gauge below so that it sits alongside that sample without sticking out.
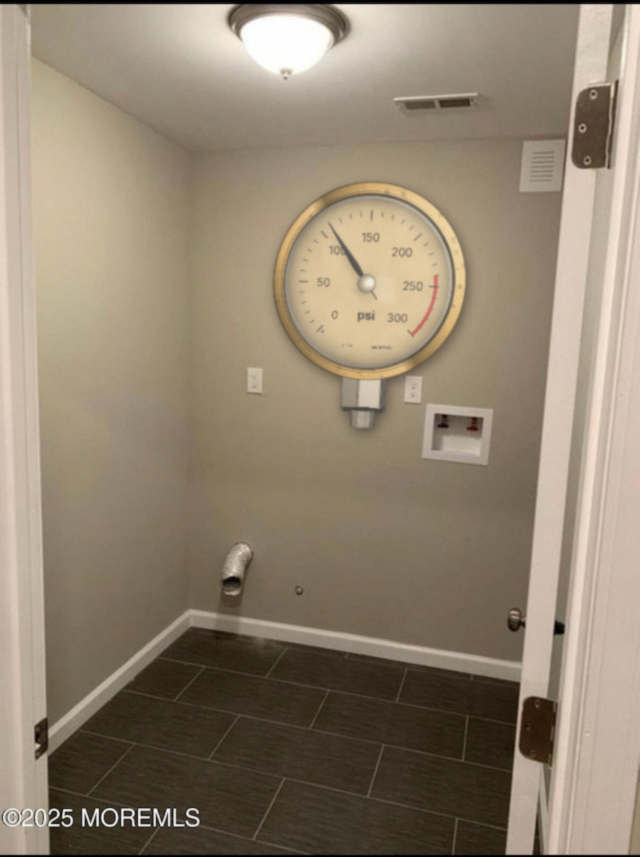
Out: 110,psi
